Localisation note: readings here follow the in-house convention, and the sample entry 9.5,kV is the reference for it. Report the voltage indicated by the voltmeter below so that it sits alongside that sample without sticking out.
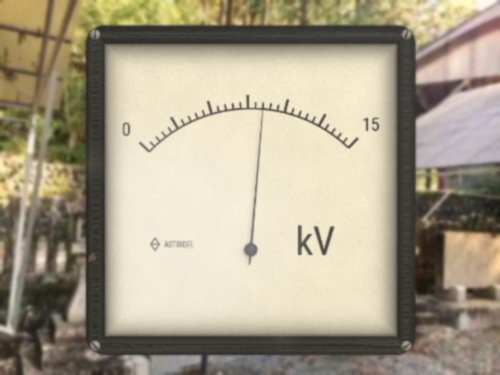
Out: 8.5,kV
